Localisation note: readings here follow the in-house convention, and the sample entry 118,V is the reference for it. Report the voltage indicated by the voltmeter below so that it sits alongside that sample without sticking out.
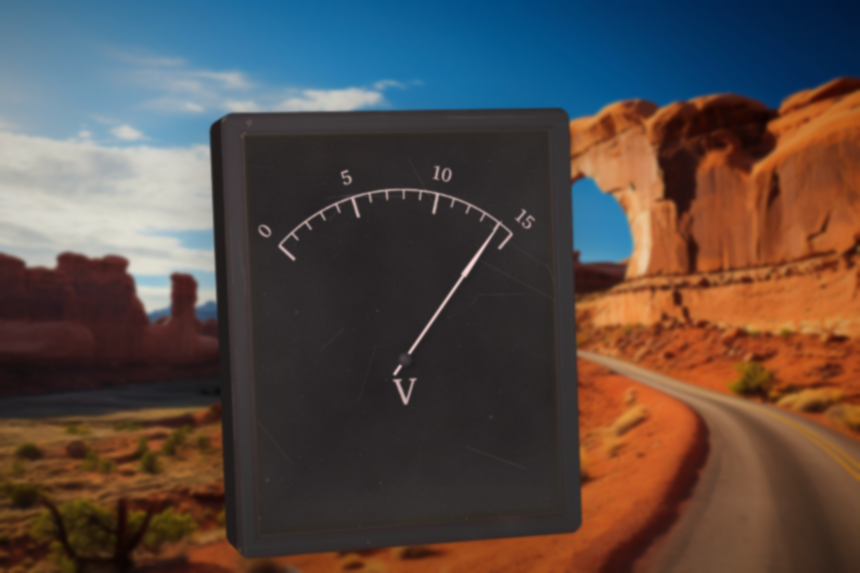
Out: 14,V
